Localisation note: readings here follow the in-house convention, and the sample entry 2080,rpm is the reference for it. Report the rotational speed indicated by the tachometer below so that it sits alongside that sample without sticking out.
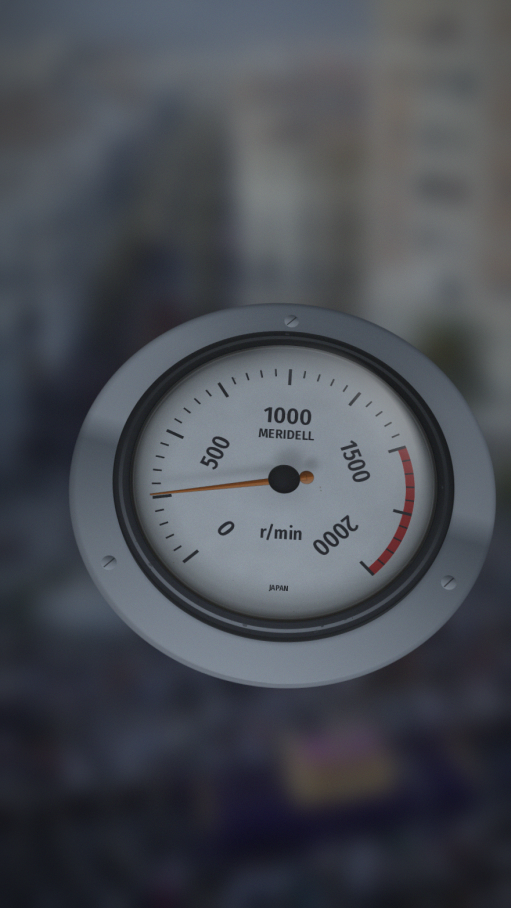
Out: 250,rpm
